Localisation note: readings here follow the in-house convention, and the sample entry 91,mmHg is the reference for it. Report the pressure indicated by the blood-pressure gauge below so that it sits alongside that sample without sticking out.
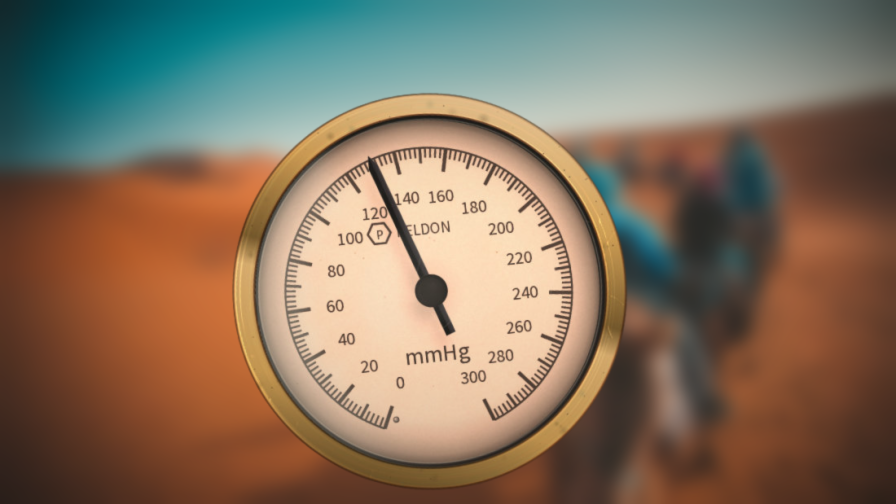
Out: 130,mmHg
